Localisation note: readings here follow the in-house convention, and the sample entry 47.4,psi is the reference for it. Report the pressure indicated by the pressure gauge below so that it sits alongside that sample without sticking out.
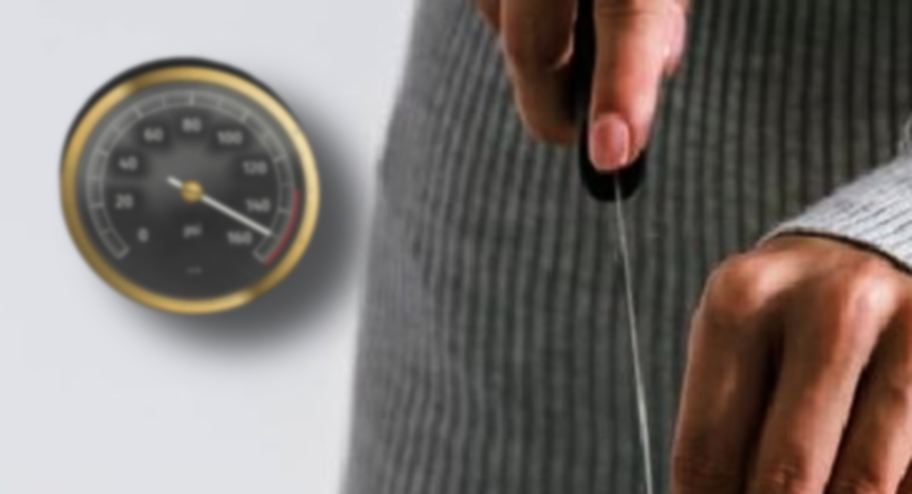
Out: 150,psi
